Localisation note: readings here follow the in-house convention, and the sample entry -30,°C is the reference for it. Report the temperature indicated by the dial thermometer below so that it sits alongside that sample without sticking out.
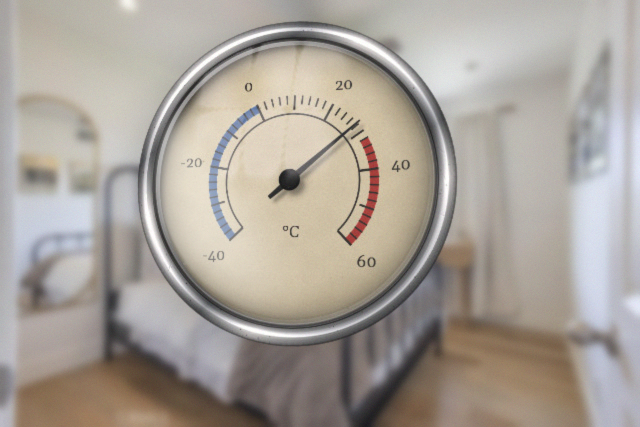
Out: 28,°C
